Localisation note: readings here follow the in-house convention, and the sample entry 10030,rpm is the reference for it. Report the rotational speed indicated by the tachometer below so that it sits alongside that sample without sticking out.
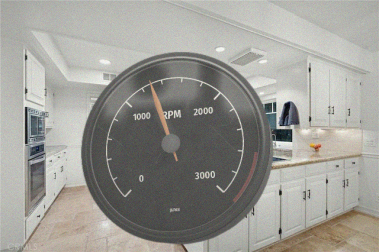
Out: 1300,rpm
